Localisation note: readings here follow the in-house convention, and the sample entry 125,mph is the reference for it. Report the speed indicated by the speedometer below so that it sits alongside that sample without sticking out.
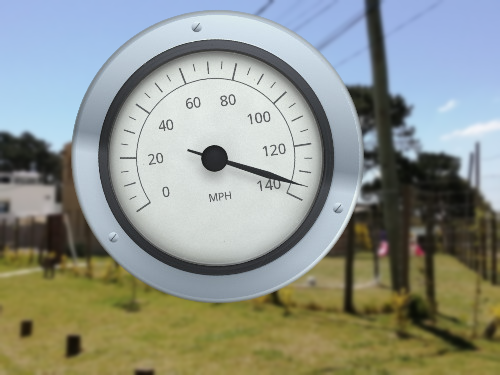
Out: 135,mph
